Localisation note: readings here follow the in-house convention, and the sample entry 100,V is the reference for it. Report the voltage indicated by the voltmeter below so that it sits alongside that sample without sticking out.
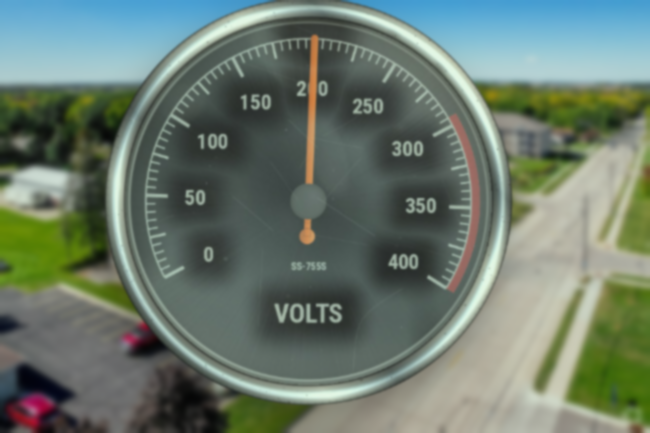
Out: 200,V
